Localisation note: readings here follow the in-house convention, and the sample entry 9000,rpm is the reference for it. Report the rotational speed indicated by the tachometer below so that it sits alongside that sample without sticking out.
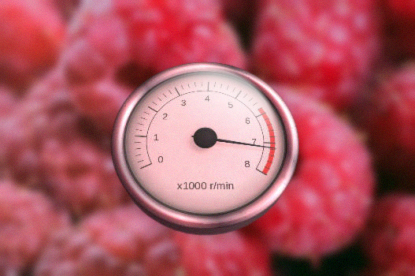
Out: 7200,rpm
